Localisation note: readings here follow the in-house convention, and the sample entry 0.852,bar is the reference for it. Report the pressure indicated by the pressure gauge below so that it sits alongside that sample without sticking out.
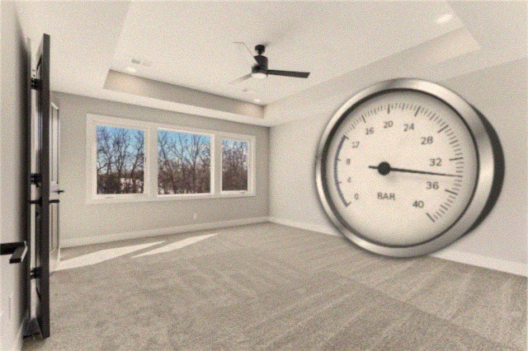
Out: 34,bar
